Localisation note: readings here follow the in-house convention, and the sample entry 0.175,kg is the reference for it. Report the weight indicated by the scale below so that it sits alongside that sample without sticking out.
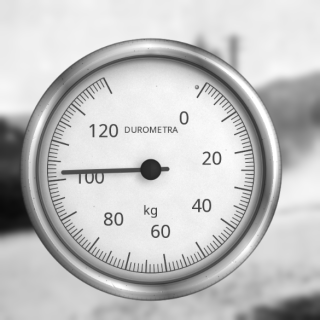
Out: 102,kg
